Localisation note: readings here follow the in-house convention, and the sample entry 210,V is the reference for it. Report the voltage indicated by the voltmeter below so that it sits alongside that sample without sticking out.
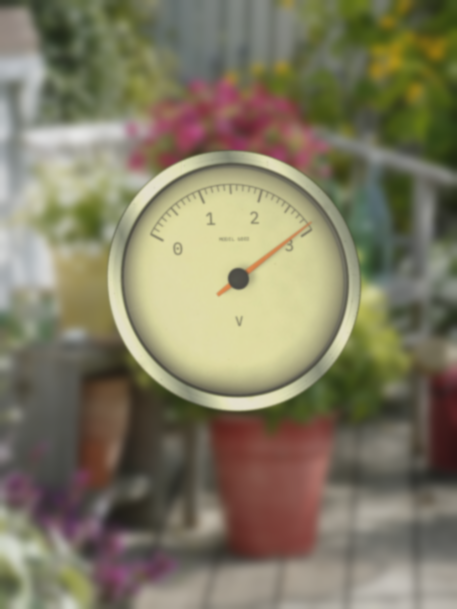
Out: 2.9,V
